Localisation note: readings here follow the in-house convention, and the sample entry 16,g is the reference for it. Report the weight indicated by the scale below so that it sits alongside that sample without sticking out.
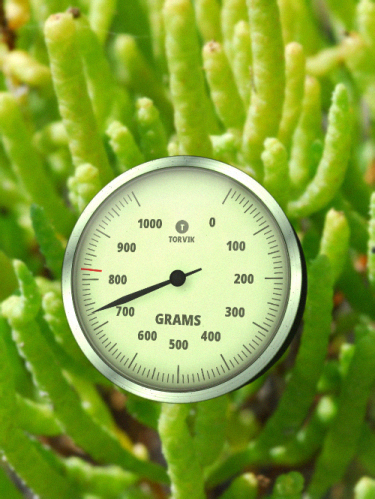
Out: 730,g
